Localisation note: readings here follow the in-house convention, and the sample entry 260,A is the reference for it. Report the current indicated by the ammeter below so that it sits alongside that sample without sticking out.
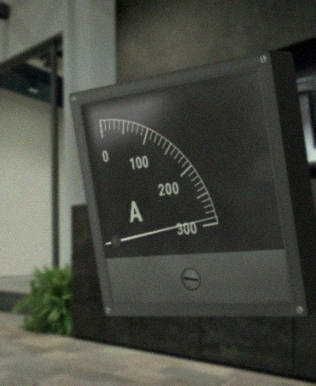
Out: 290,A
